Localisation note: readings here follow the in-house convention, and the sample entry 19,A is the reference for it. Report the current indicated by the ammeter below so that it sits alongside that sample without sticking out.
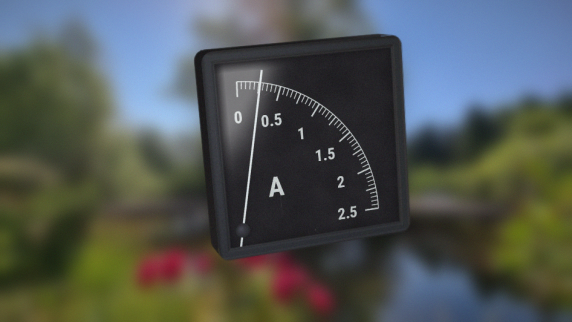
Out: 0.25,A
